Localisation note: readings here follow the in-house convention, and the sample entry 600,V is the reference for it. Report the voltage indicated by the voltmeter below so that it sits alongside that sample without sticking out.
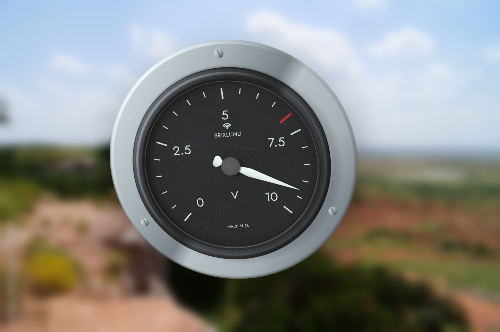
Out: 9.25,V
